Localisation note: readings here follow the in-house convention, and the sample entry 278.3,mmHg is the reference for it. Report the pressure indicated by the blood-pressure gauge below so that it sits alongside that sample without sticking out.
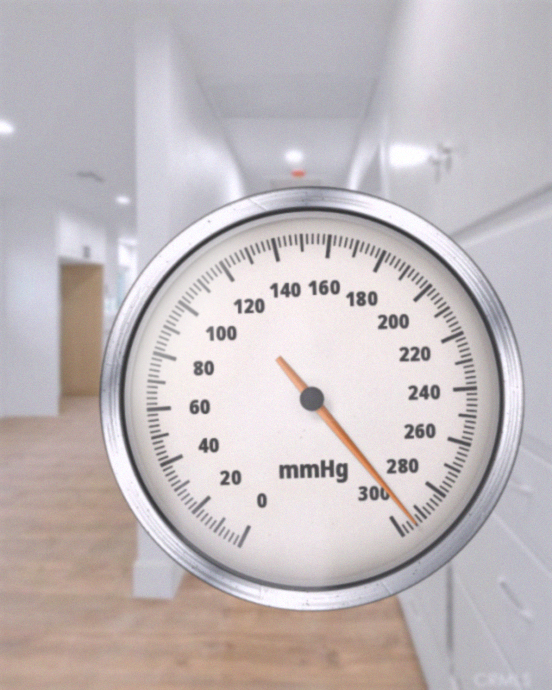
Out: 294,mmHg
